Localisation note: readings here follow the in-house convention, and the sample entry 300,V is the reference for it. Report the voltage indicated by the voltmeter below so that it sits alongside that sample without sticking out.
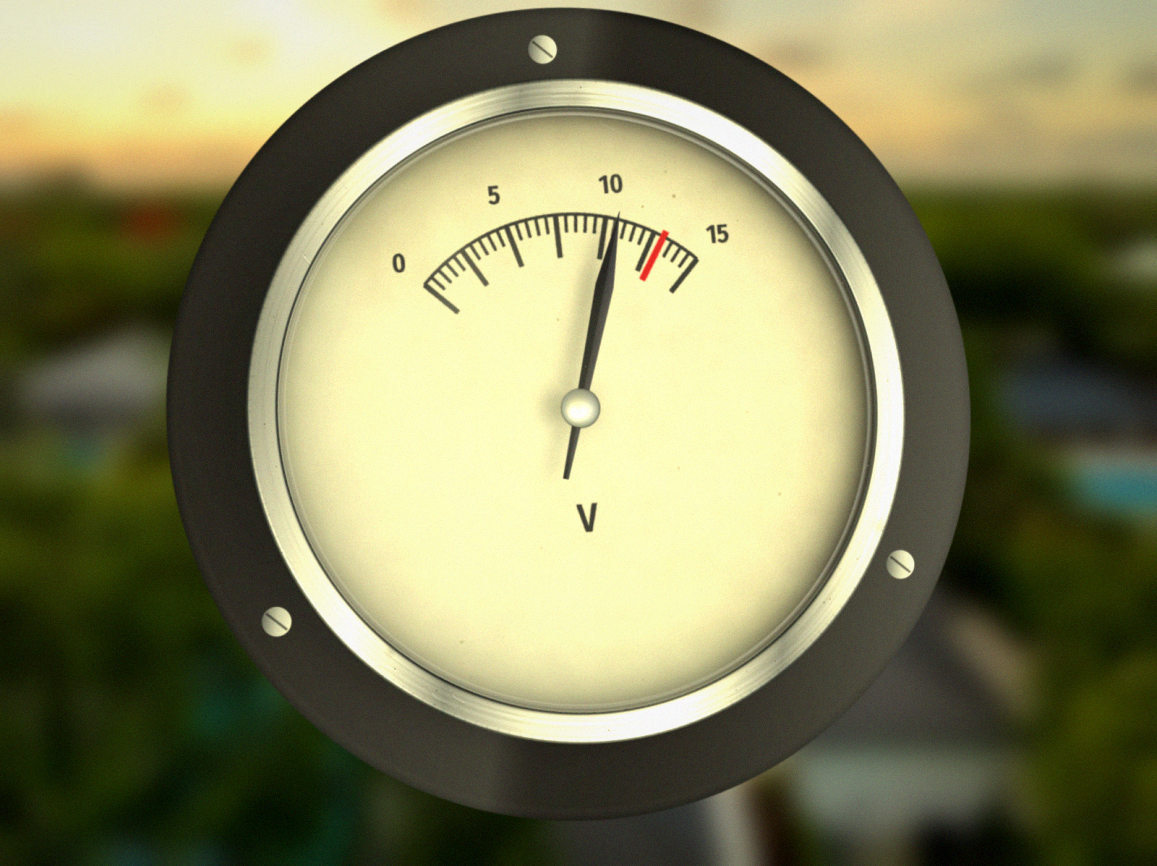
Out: 10.5,V
